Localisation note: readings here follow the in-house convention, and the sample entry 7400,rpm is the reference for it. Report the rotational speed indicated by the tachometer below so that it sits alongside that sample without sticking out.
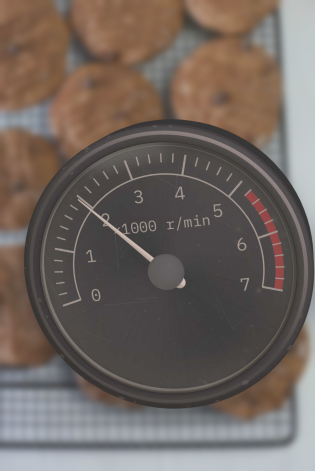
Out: 2000,rpm
